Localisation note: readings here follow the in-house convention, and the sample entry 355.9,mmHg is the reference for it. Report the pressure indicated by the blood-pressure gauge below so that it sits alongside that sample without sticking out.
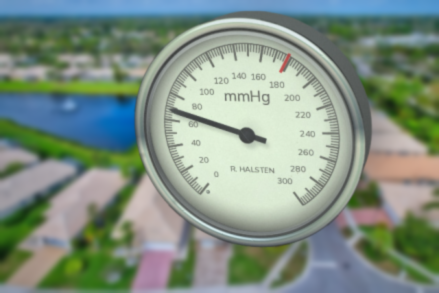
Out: 70,mmHg
